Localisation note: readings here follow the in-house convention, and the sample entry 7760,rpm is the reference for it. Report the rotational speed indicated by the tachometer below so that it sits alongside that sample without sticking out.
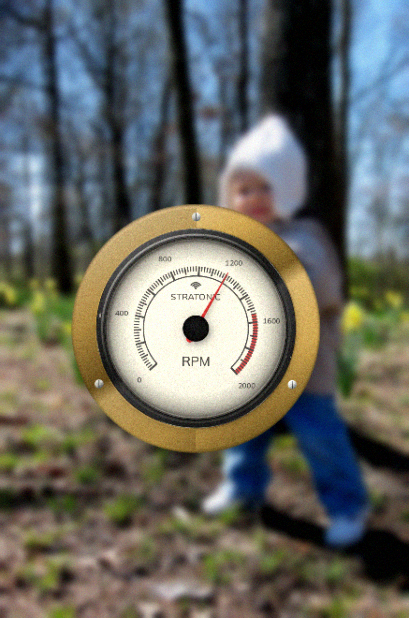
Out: 1200,rpm
